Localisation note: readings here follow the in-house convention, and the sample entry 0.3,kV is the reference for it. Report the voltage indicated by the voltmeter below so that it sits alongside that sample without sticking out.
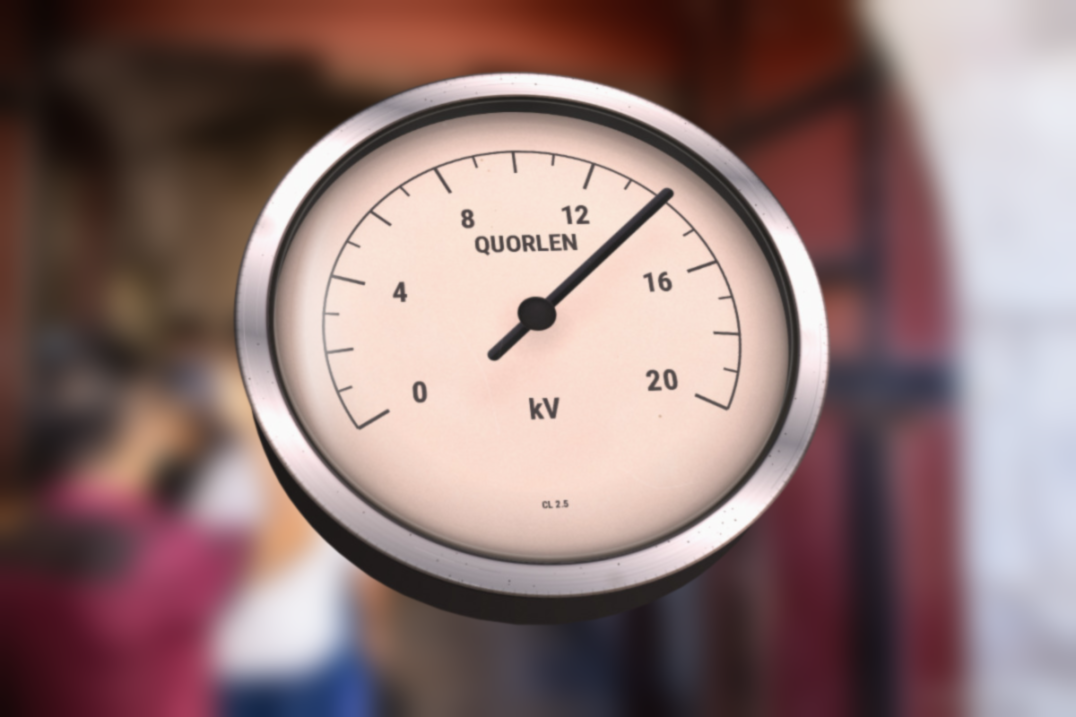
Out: 14,kV
